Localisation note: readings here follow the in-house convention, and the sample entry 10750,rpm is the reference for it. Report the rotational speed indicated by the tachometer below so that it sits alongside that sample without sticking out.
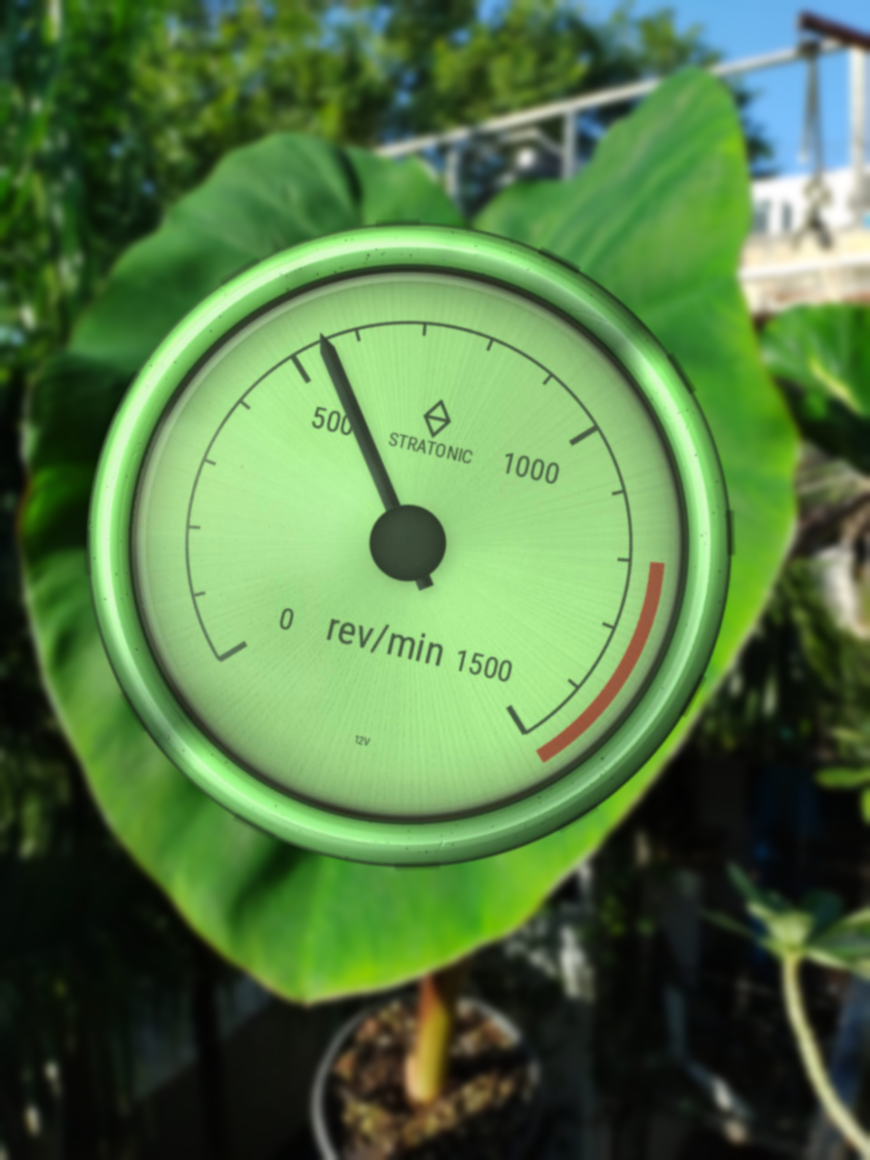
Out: 550,rpm
